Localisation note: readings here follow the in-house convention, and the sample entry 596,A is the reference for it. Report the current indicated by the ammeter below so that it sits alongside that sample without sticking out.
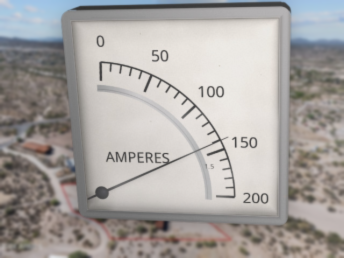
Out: 140,A
